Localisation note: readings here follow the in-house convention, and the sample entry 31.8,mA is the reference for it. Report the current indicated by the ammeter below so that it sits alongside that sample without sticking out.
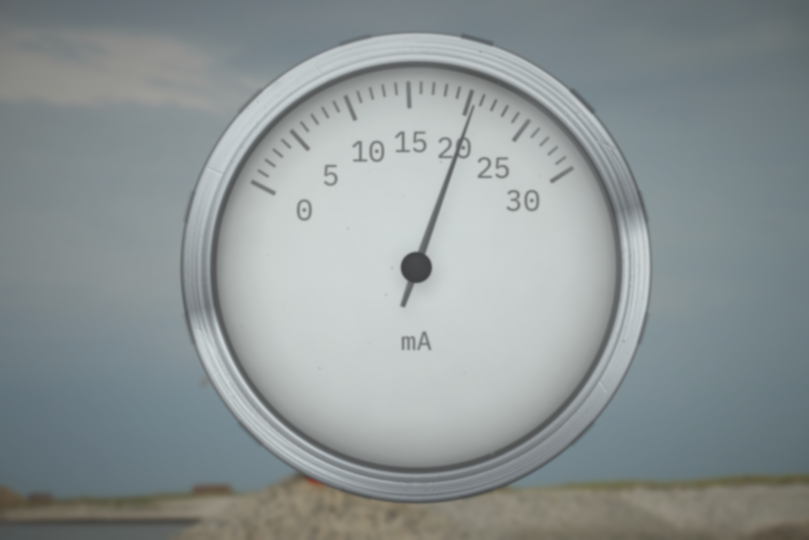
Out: 20.5,mA
